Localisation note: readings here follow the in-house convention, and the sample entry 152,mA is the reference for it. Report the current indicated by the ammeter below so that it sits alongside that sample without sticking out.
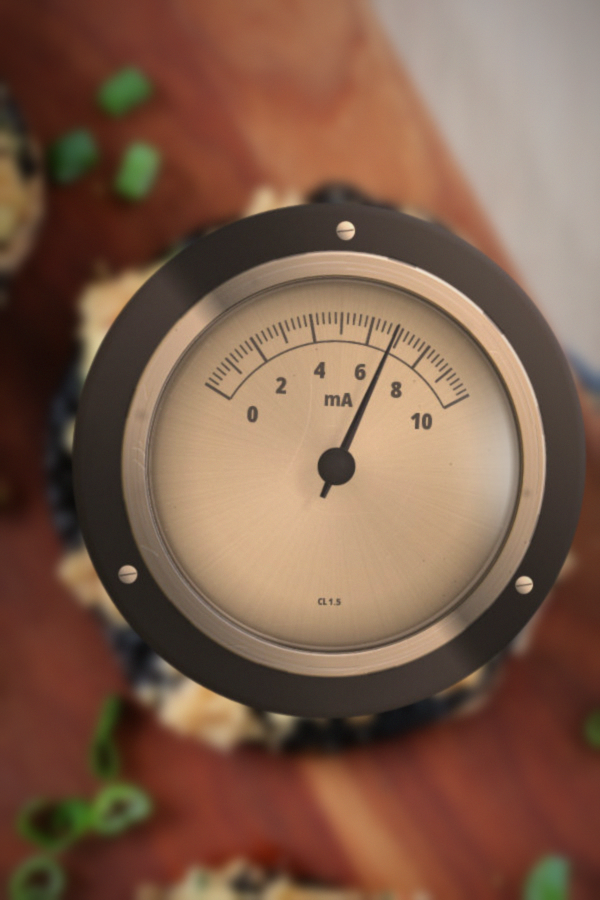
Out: 6.8,mA
